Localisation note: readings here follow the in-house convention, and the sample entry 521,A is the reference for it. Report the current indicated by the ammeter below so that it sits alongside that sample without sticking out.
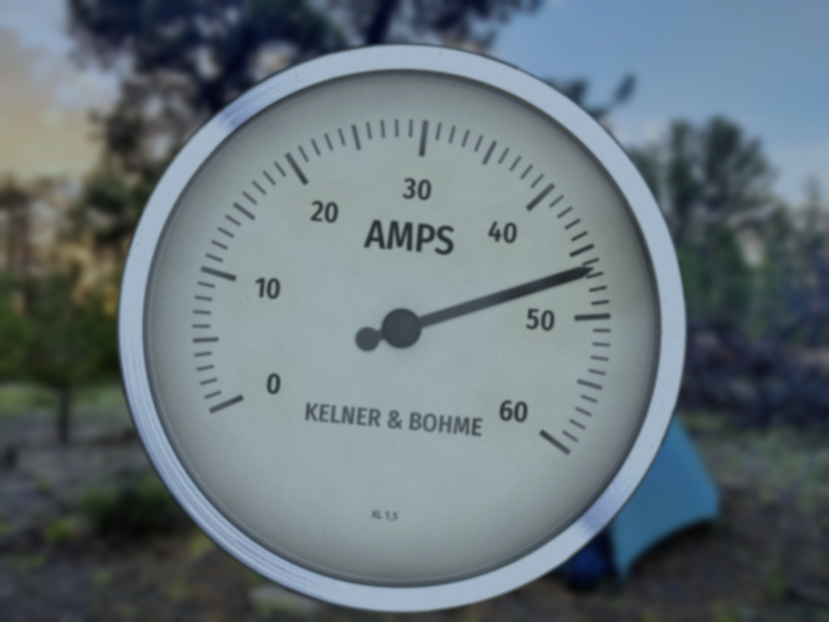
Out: 46.5,A
